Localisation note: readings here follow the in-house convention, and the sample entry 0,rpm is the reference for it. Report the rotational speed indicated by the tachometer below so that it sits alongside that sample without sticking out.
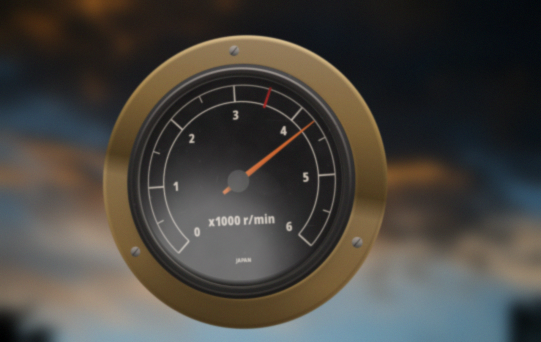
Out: 4250,rpm
